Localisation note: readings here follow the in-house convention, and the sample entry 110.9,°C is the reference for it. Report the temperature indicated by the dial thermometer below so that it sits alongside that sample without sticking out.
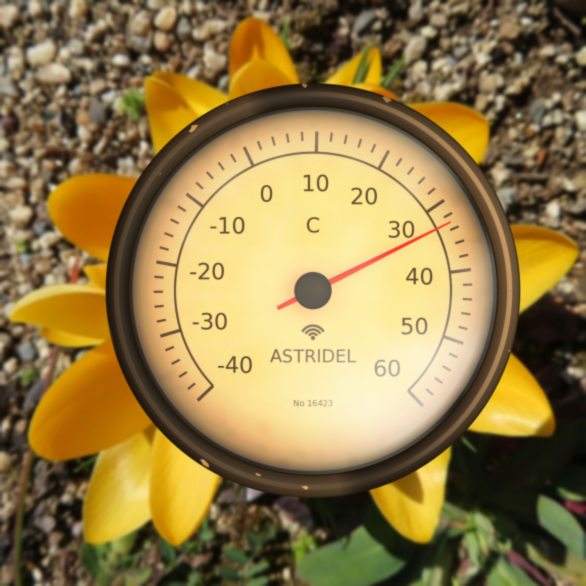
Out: 33,°C
